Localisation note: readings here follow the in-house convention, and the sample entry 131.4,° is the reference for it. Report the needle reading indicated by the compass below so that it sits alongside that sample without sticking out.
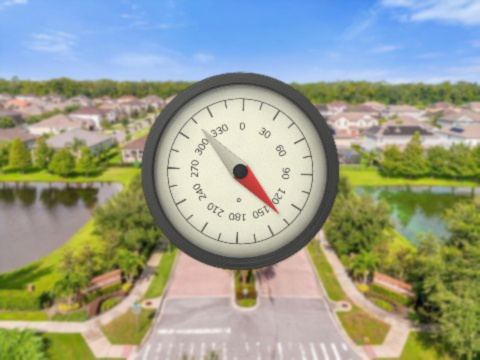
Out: 135,°
